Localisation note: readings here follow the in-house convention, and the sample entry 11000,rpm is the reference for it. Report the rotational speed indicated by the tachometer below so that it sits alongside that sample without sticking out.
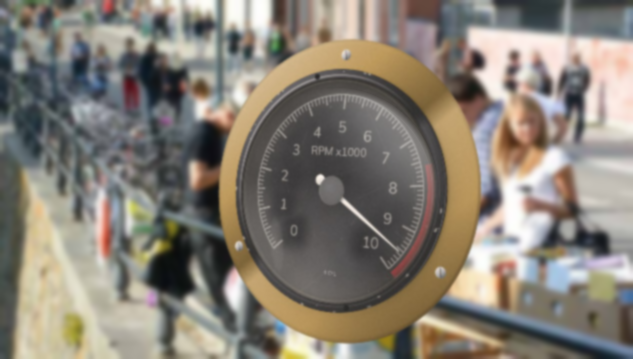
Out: 9500,rpm
